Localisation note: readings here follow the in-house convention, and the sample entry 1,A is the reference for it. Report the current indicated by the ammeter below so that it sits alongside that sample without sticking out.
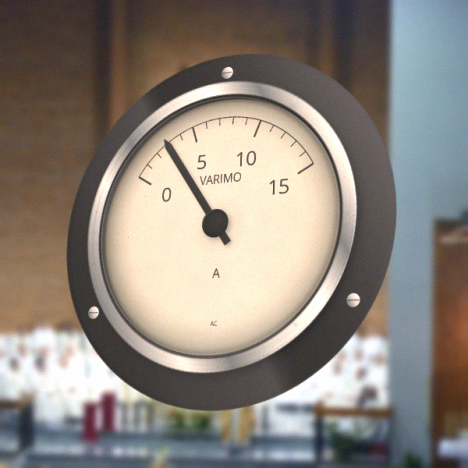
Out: 3,A
